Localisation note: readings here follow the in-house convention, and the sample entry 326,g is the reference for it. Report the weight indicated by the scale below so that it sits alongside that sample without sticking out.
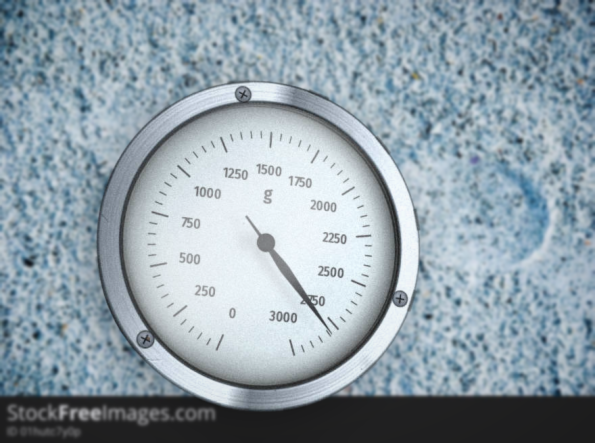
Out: 2800,g
